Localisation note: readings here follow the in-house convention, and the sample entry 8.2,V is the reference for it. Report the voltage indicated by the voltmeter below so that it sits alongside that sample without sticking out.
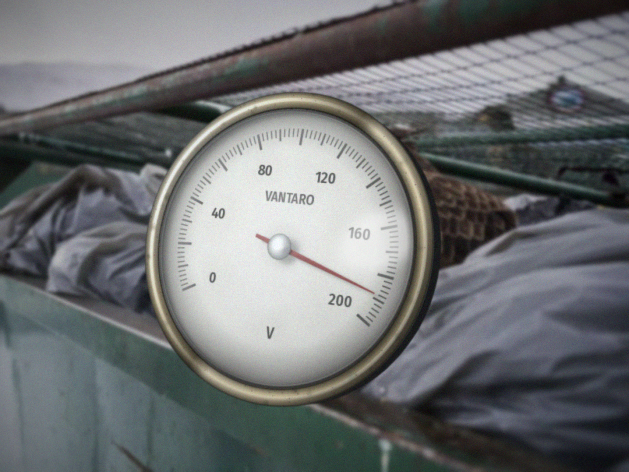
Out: 188,V
